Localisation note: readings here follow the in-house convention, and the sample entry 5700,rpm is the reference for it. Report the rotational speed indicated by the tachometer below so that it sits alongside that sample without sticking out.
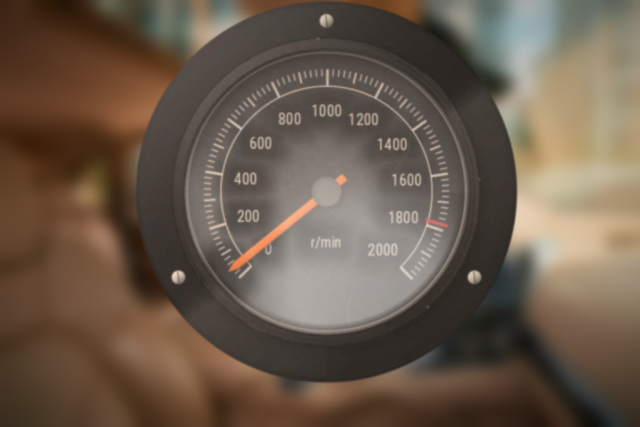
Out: 40,rpm
